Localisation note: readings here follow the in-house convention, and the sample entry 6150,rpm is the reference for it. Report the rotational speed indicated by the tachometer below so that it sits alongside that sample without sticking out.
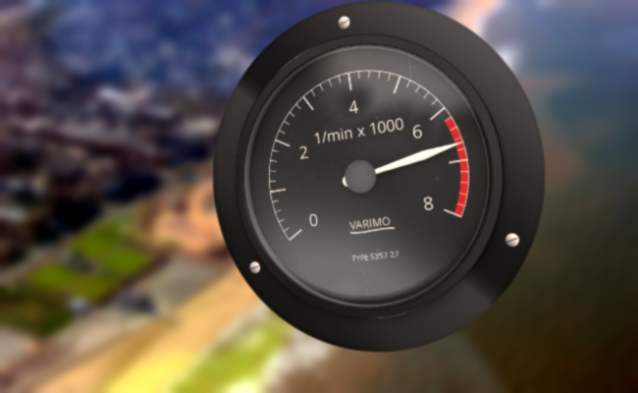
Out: 6700,rpm
